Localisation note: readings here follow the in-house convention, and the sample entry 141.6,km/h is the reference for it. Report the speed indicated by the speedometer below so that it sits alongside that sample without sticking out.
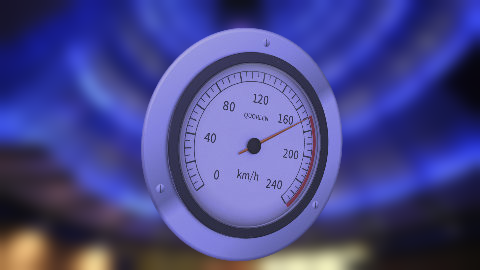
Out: 170,km/h
